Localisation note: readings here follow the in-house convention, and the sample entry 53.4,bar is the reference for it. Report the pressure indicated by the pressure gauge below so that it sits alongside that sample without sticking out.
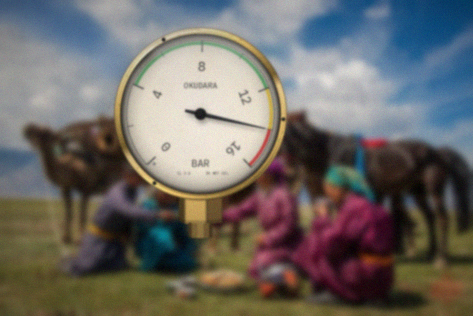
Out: 14,bar
